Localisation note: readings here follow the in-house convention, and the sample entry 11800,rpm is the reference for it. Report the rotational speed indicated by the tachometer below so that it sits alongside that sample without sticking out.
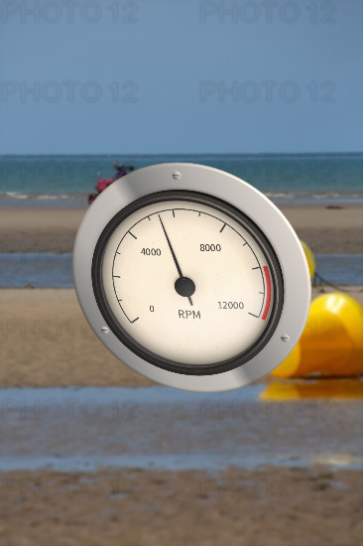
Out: 5500,rpm
